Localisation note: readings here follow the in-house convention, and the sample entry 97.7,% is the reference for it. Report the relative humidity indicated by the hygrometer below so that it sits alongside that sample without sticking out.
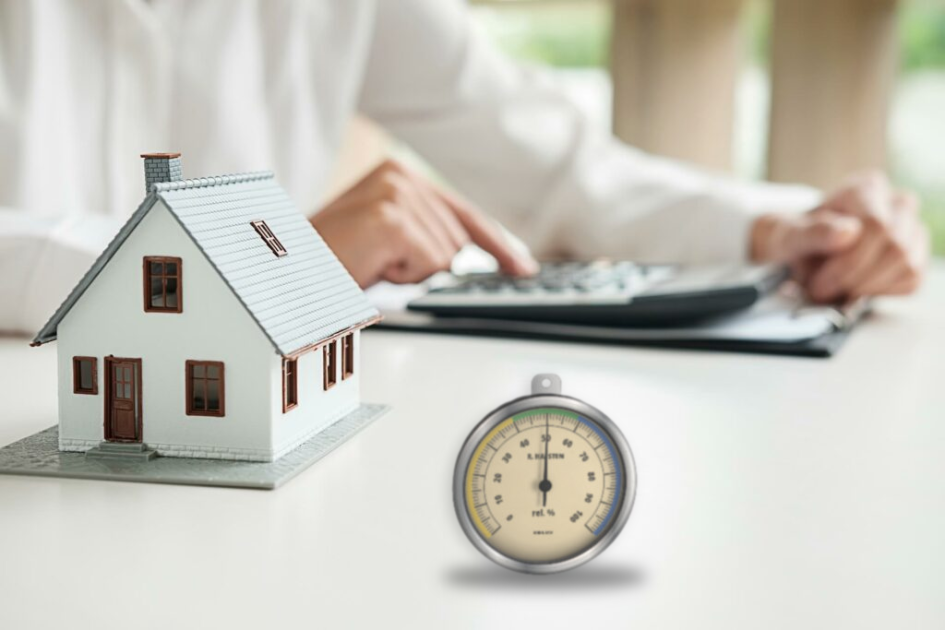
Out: 50,%
